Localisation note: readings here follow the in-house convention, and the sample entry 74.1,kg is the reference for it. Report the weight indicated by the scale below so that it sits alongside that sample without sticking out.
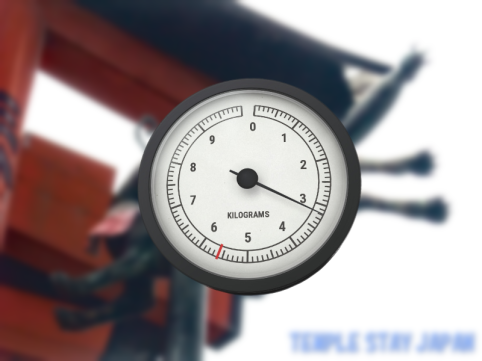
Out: 3.2,kg
